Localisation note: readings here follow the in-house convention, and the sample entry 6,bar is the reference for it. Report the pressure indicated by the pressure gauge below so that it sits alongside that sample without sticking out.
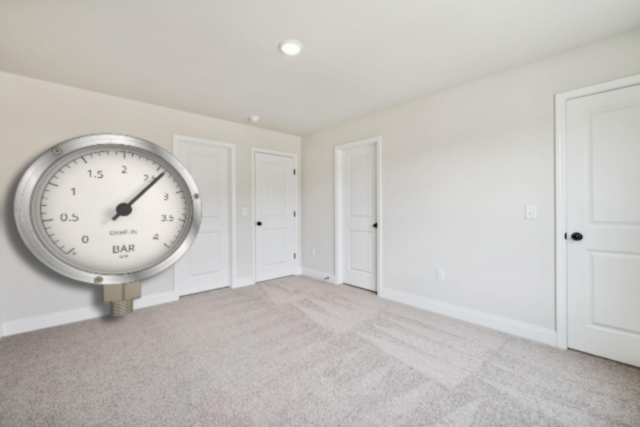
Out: 2.6,bar
